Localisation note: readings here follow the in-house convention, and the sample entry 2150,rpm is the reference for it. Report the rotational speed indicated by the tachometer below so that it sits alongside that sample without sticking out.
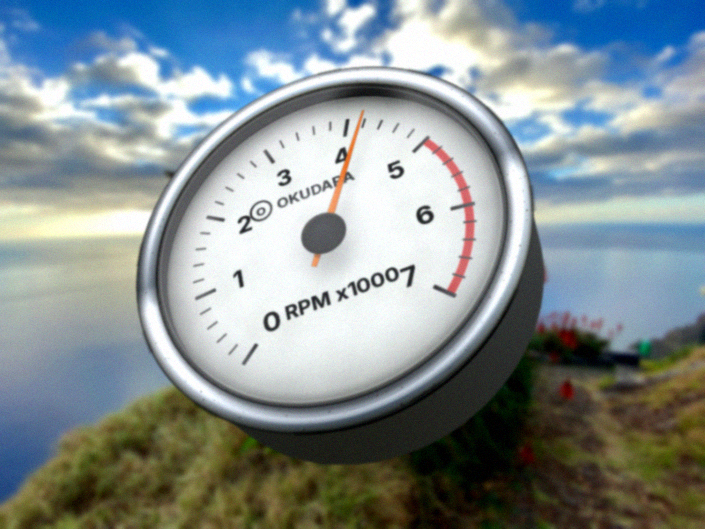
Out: 4200,rpm
